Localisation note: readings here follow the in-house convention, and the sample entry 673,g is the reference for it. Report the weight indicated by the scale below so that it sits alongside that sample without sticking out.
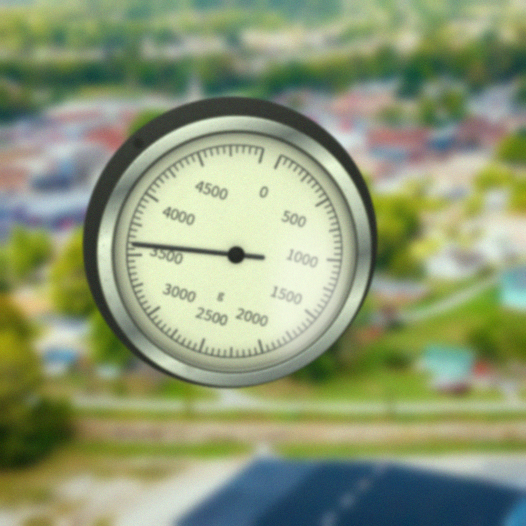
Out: 3600,g
